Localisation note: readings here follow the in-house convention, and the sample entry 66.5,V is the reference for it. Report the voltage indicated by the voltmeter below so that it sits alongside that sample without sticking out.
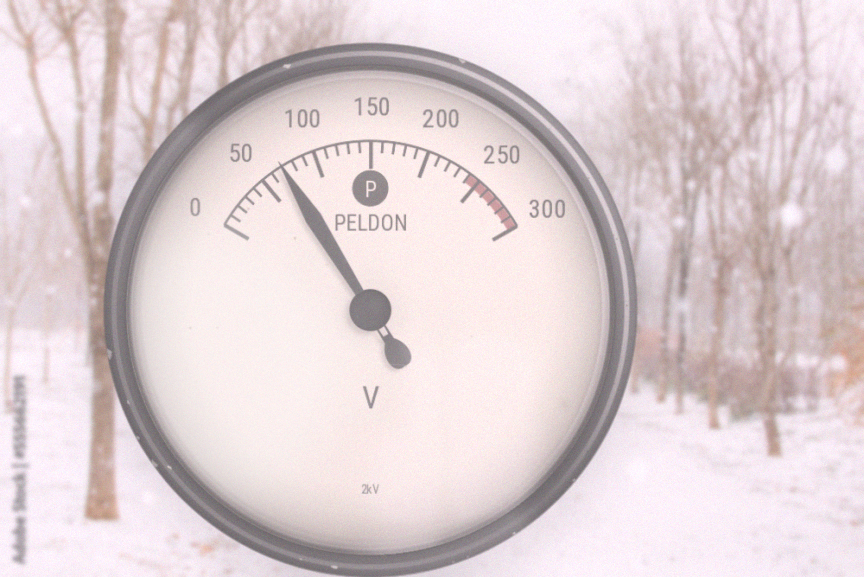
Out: 70,V
